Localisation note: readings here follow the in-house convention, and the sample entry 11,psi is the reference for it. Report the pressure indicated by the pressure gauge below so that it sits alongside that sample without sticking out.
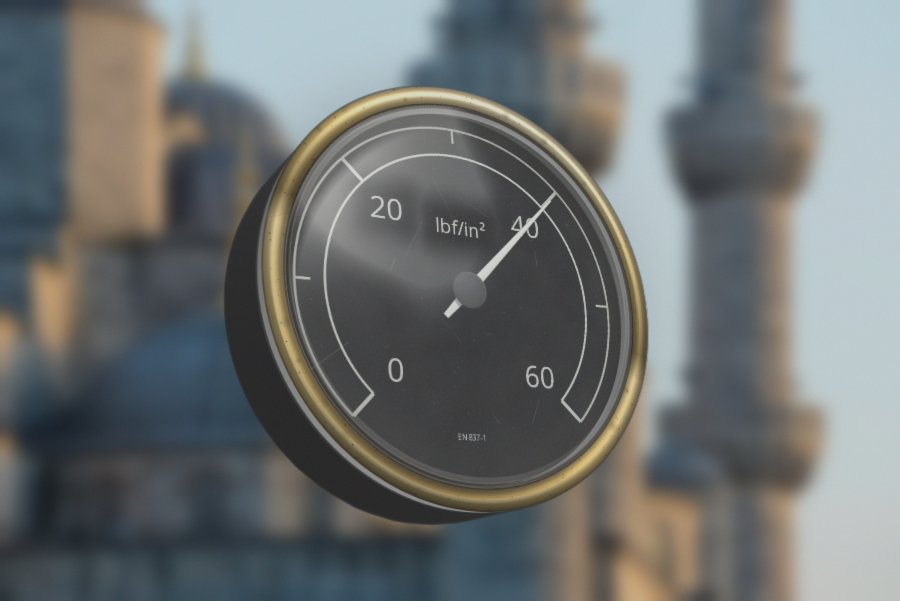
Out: 40,psi
